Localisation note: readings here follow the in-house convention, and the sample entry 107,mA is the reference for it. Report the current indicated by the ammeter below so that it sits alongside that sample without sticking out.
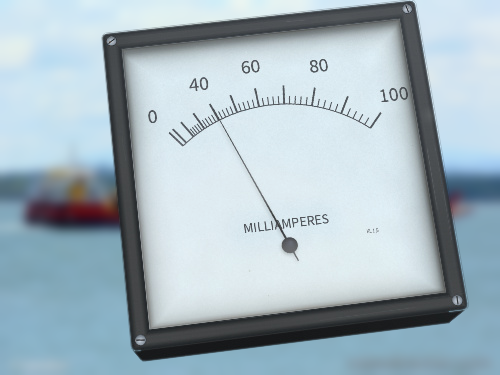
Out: 40,mA
